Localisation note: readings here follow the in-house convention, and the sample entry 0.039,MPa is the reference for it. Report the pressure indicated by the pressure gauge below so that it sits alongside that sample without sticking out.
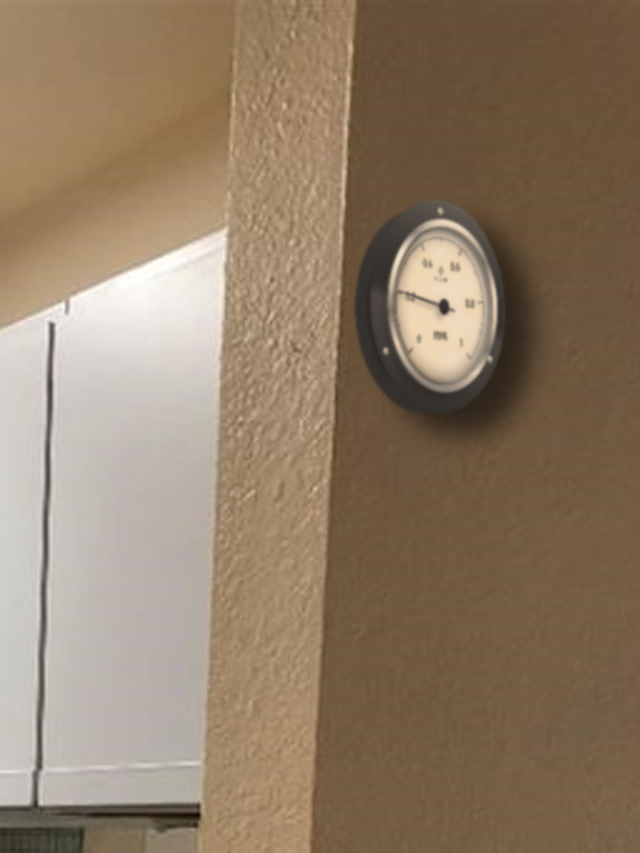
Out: 0.2,MPa
